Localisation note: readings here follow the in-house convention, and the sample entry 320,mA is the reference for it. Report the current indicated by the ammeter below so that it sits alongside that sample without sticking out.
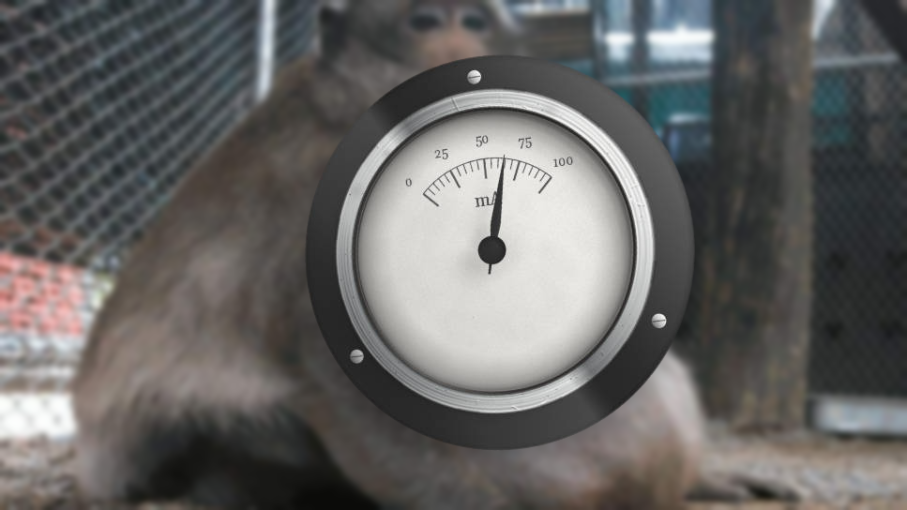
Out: 65,mA
